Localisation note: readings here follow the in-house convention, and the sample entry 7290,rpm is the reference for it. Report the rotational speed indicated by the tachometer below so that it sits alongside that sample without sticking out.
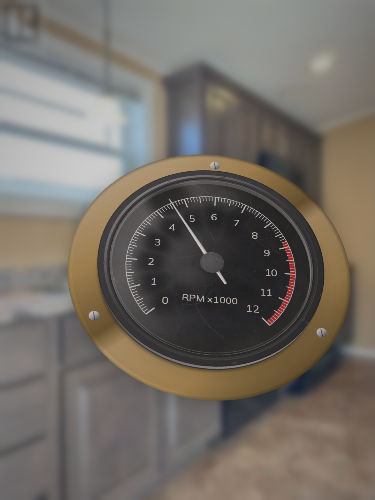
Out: 4500,rpm
